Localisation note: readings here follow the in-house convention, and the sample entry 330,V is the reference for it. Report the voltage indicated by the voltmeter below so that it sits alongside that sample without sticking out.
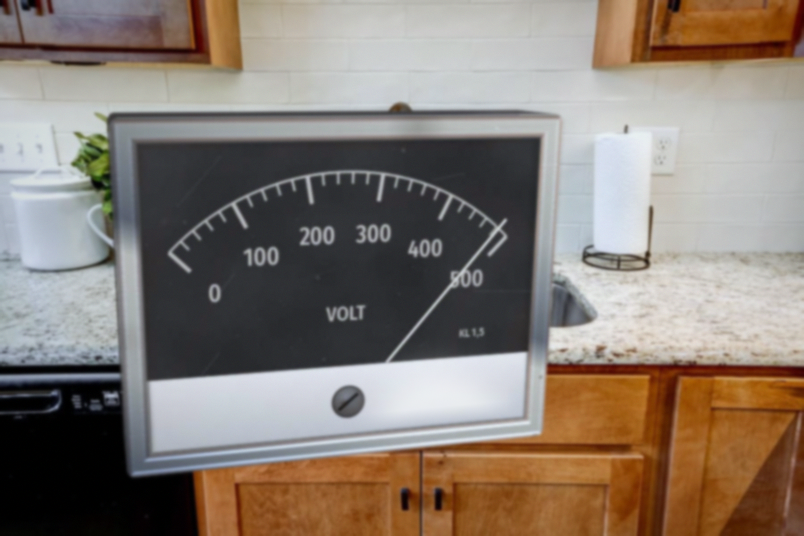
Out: 480,V
